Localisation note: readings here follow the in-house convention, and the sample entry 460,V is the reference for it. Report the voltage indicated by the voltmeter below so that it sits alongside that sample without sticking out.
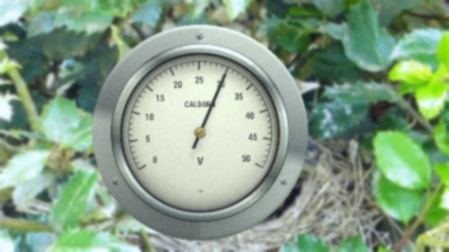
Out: 30,V
